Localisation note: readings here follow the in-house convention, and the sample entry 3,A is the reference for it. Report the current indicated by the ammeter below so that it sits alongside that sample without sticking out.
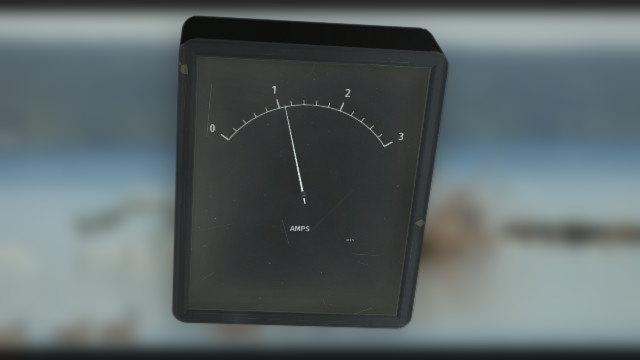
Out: 1.1,A
